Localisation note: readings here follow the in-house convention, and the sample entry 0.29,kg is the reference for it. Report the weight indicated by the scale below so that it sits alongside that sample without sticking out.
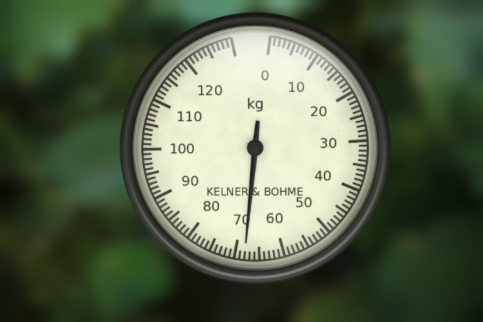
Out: 68,kg
